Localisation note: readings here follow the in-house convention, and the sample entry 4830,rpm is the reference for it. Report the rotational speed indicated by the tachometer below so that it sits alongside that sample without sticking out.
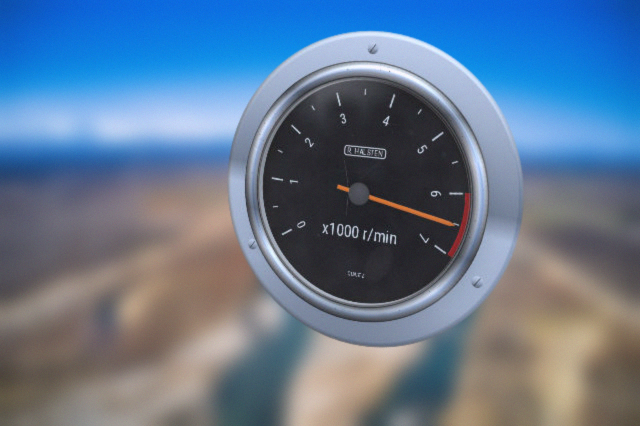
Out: 6500,rpm
